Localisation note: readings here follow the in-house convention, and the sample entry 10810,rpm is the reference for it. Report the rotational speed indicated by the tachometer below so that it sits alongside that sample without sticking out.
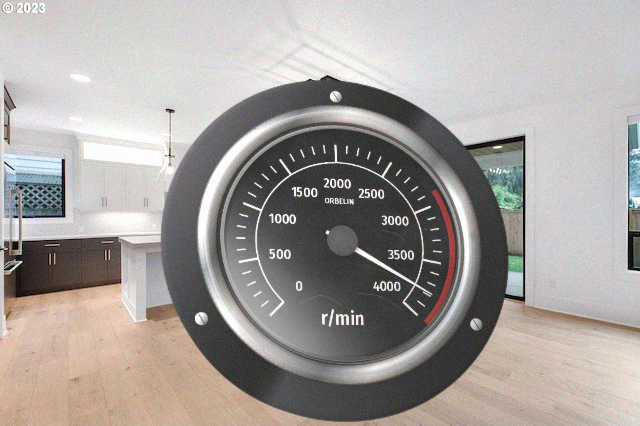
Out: 3800,rpm
